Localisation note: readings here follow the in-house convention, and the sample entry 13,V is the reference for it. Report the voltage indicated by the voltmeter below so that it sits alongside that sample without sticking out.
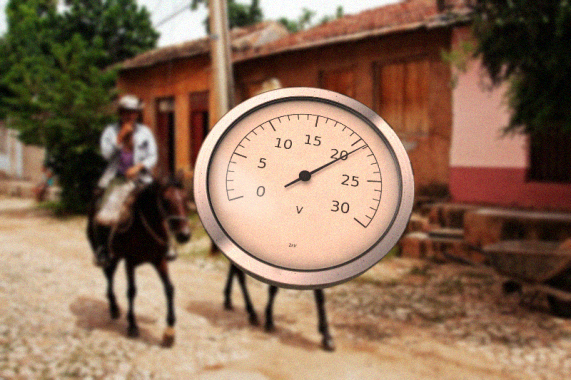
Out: 21,V
